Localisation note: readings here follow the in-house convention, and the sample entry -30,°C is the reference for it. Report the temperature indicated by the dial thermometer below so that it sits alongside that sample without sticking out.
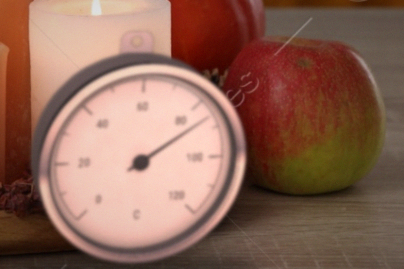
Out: 85,°C
